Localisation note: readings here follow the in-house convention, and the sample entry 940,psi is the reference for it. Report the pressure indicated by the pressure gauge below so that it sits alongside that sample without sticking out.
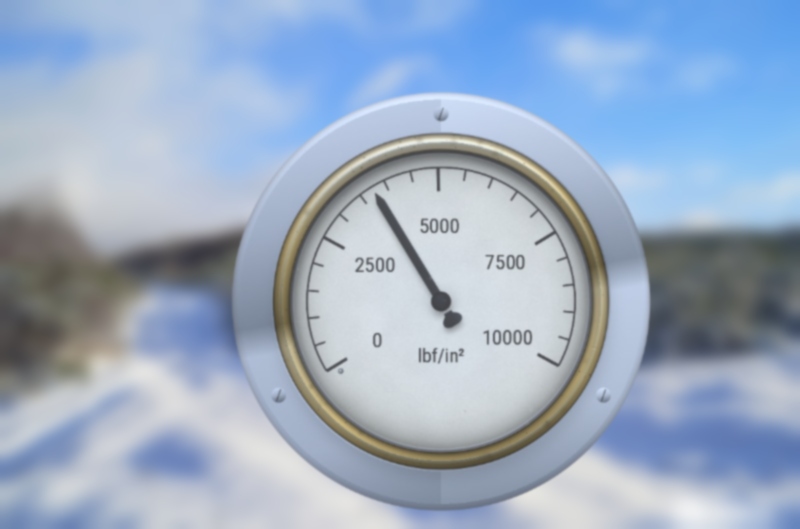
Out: 3750,psi
